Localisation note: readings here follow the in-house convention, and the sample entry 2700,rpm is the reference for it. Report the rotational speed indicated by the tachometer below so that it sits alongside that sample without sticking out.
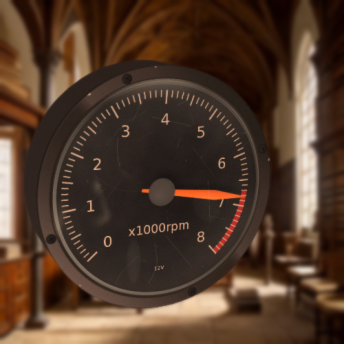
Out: 6800,rpm
